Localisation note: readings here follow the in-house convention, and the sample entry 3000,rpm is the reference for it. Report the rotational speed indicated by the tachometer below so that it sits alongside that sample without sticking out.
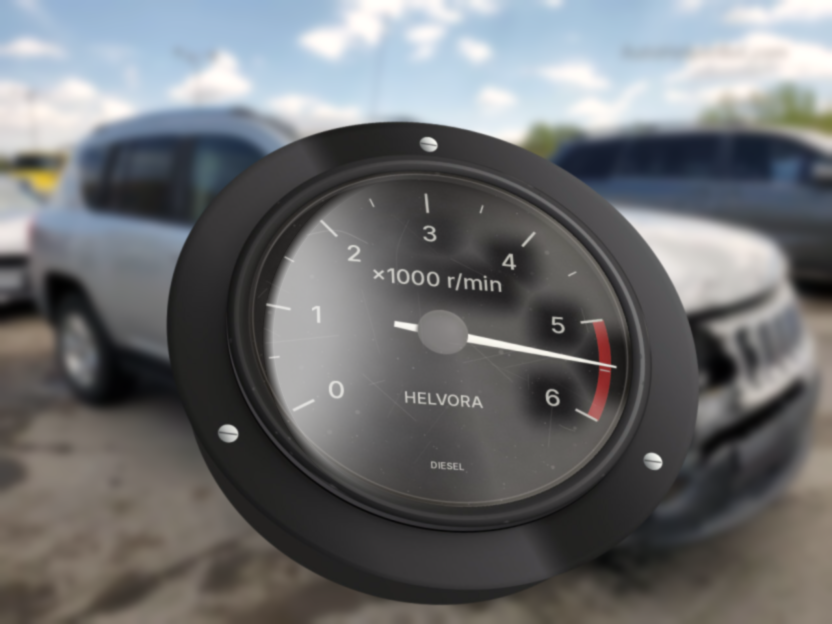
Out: 5500,rpm
